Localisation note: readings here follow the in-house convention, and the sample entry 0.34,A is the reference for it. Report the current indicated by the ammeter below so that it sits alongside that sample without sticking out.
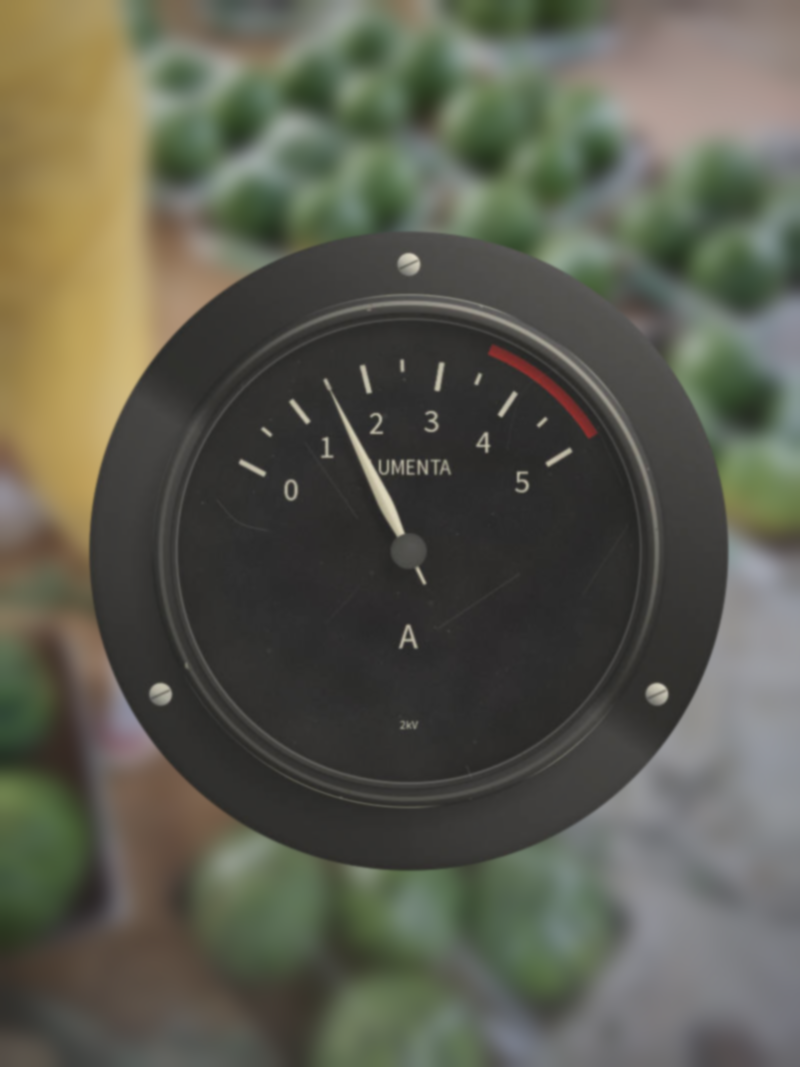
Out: 1.5,A
